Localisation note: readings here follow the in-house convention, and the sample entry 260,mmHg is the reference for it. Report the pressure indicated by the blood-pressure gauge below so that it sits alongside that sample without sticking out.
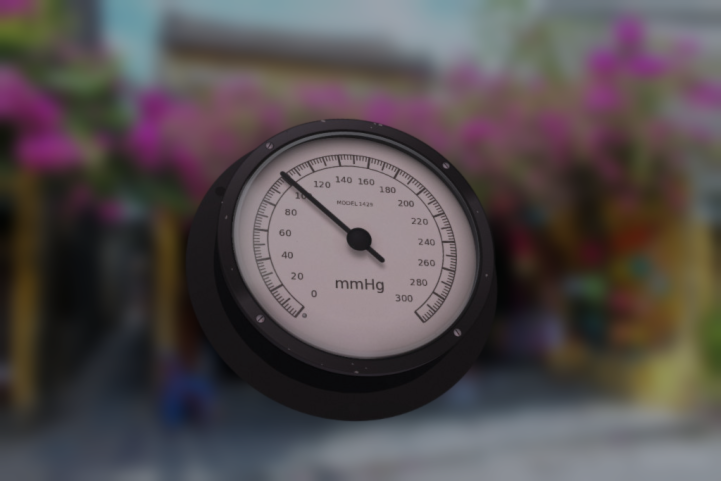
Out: 100,mmHg
